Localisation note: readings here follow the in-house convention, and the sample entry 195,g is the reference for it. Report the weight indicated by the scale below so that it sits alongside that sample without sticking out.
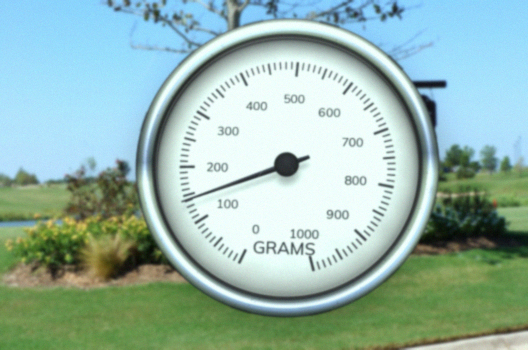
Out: 140,g
